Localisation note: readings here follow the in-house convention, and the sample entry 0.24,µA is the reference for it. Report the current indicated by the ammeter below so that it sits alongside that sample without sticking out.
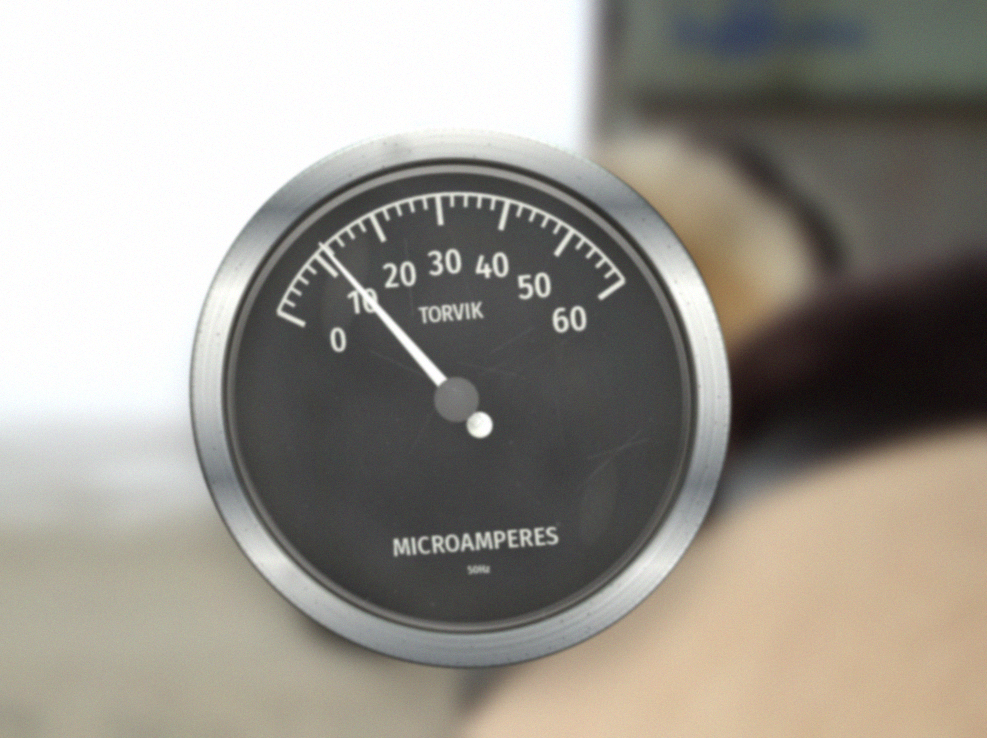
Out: 12,µA
